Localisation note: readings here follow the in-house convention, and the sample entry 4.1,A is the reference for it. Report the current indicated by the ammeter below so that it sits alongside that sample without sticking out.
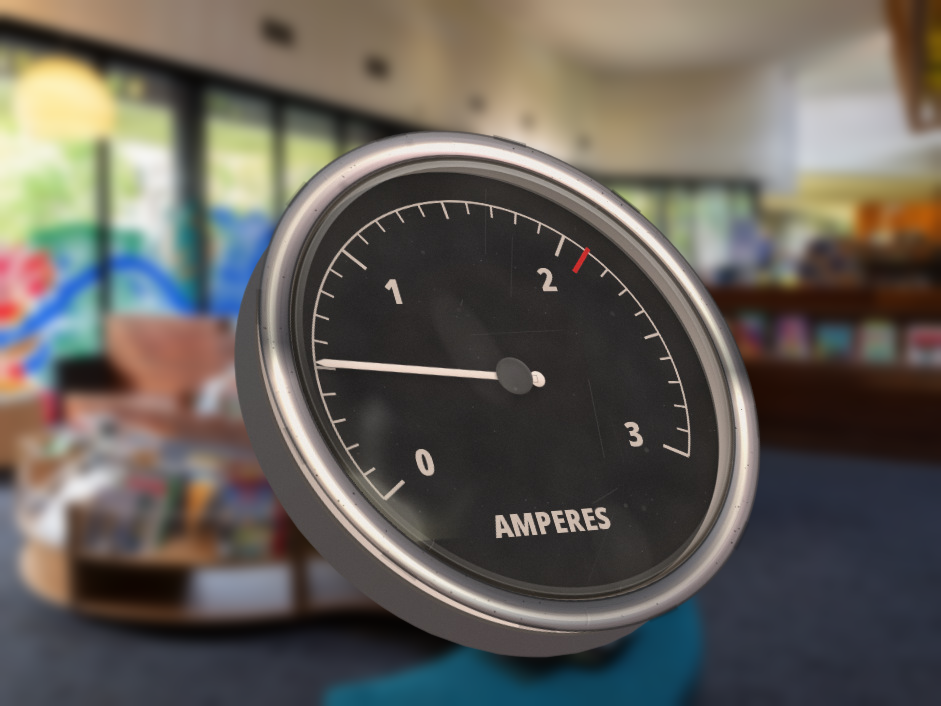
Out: 0.5,A
